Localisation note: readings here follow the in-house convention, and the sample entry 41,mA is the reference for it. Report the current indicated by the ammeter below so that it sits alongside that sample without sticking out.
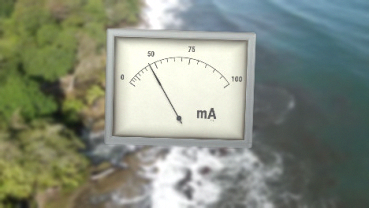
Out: 45,mA
